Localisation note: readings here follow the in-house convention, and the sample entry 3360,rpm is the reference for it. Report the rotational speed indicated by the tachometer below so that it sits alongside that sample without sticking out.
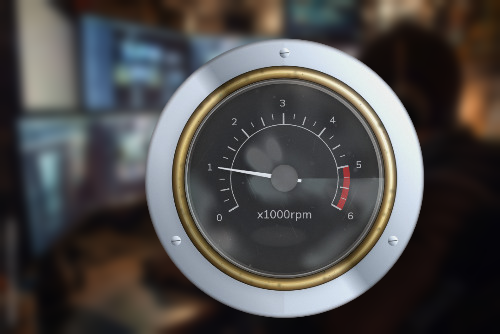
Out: 1000,rpm
